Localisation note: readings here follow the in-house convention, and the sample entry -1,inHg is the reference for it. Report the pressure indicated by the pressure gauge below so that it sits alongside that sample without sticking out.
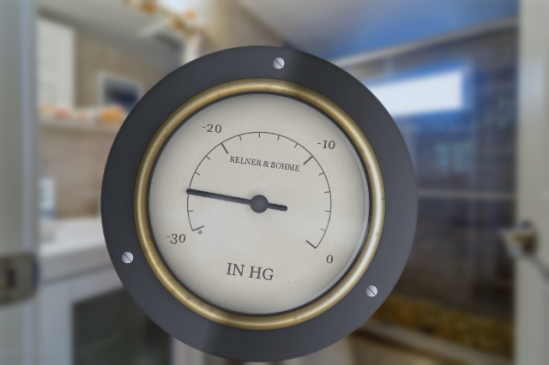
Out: -26,inHg
